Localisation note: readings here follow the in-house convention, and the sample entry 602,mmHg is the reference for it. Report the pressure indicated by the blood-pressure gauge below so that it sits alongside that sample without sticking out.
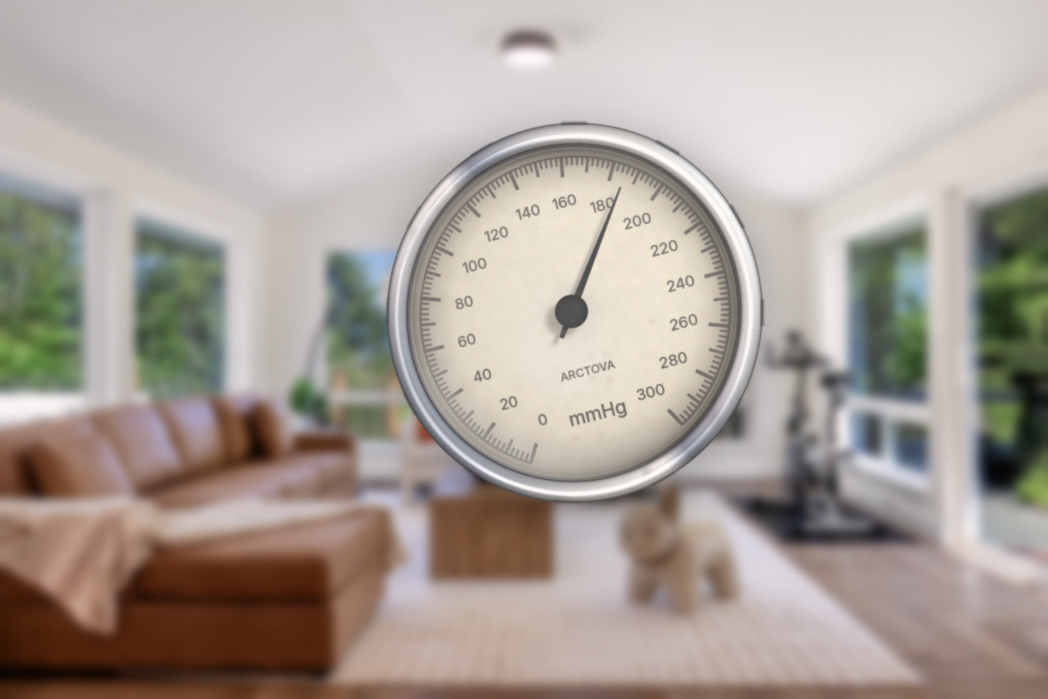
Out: 186,mmHg
